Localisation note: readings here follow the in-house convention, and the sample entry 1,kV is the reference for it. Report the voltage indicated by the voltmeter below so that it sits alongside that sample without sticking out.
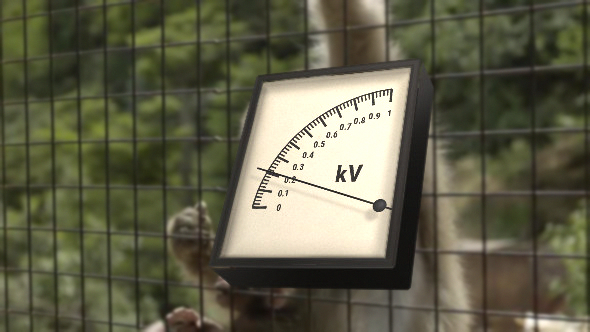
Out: 0.2,kV
